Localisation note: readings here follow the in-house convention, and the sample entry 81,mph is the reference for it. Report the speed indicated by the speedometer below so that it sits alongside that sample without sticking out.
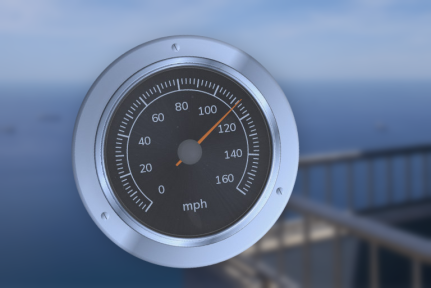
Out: 112,mph
